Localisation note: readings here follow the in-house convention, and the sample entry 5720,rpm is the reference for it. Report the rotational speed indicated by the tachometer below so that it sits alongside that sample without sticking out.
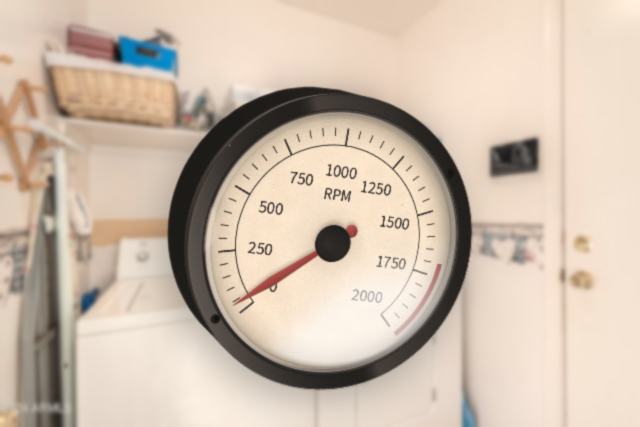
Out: 50,rpm
